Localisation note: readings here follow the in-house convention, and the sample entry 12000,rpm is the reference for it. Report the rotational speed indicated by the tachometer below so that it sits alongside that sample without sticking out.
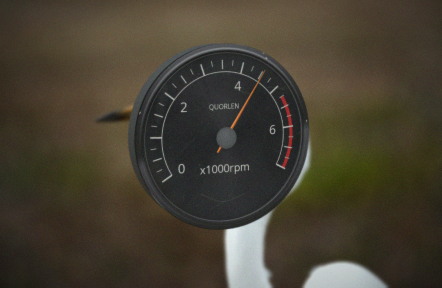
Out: 4500,rpm
